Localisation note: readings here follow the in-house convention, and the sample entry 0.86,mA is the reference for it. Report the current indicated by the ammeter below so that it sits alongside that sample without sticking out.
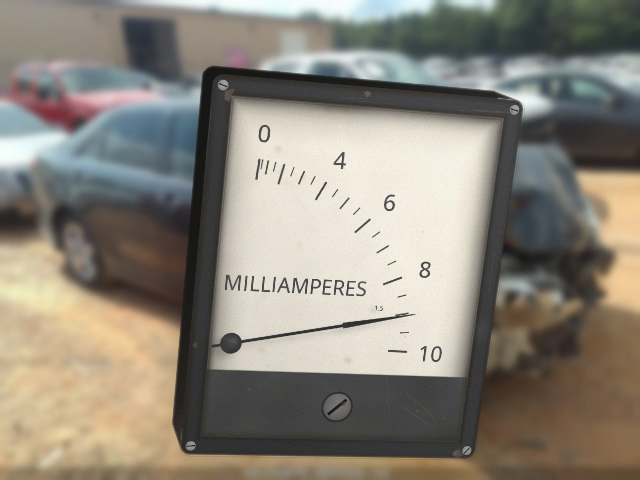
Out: 9,mA
